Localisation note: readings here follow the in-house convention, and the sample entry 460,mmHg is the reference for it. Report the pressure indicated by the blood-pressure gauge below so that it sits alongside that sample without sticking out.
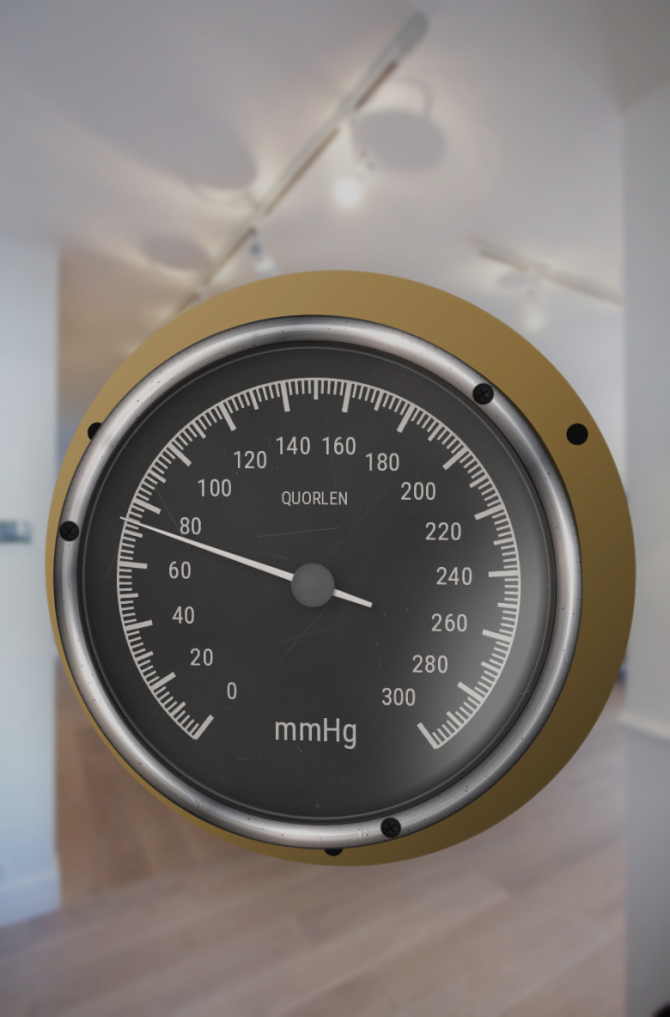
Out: 74,mmHg
